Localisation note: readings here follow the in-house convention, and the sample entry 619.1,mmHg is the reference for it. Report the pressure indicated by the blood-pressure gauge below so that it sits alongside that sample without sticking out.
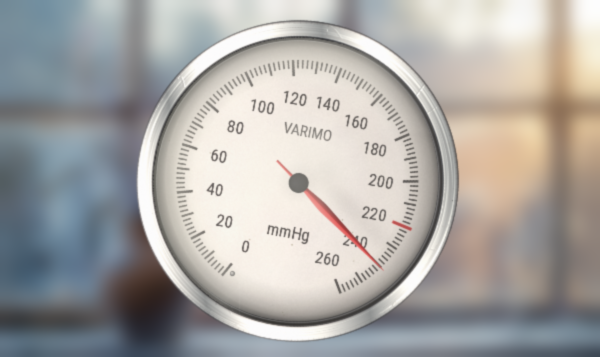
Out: 240,mmHg
